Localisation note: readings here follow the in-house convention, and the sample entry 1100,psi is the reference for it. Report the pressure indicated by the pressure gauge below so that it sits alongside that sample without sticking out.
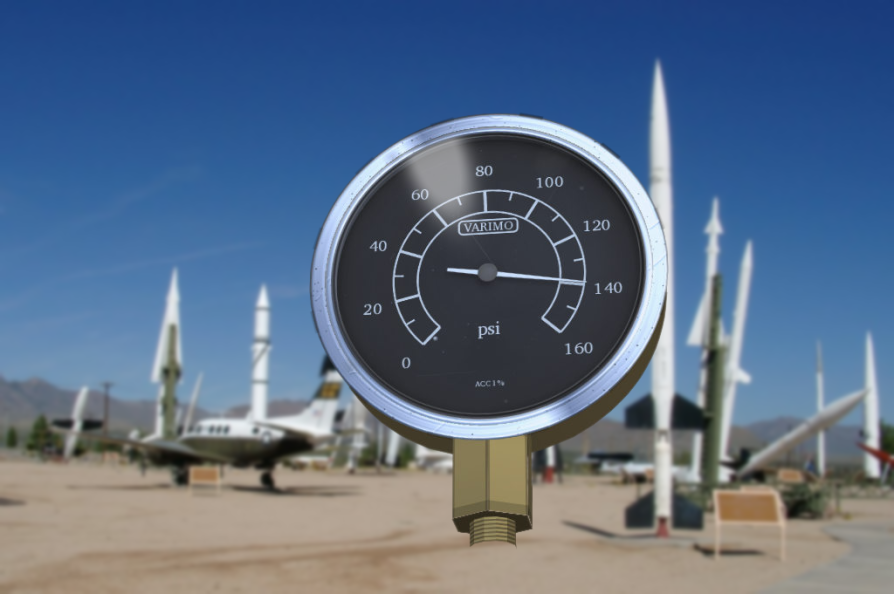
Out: 140,psi
